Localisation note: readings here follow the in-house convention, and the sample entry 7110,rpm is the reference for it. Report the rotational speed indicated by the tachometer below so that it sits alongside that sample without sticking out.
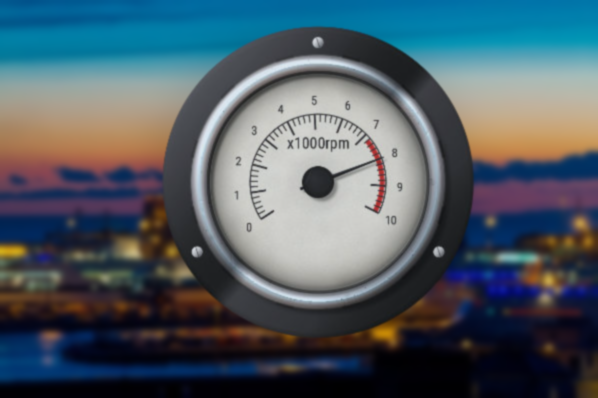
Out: 8000,rpm
